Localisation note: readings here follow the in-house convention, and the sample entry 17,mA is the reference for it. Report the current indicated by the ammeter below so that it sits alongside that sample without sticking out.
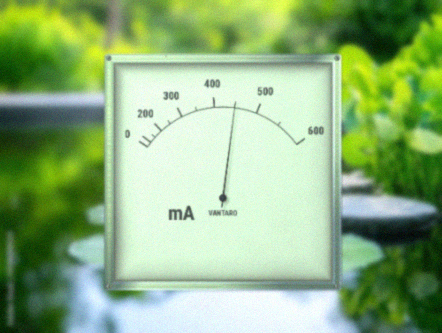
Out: 450,mA
